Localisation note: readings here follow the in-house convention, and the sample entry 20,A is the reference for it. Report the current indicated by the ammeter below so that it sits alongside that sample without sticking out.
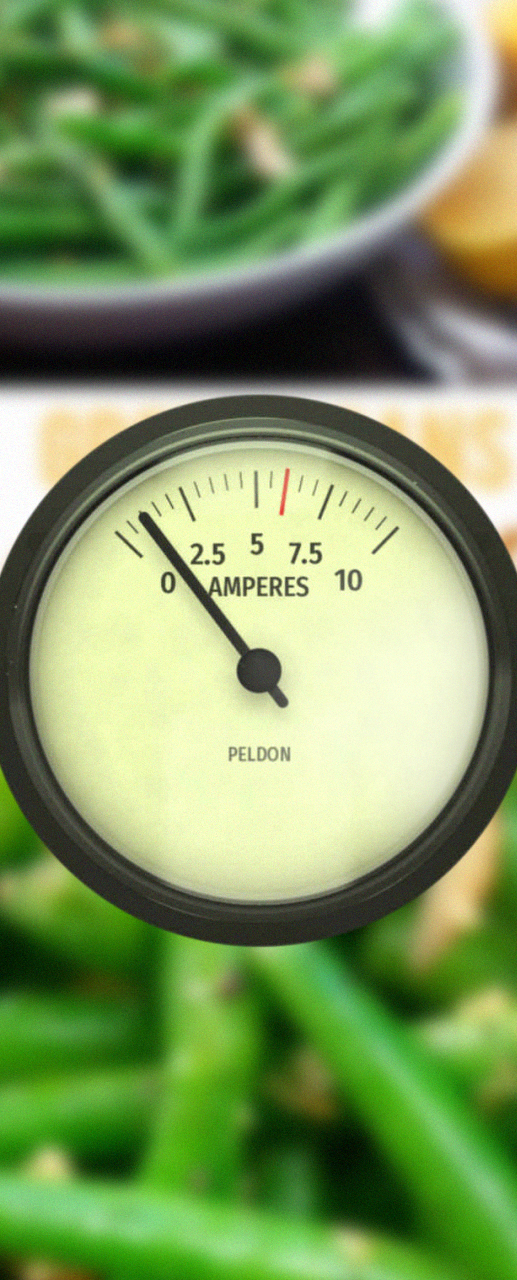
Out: 1,A
